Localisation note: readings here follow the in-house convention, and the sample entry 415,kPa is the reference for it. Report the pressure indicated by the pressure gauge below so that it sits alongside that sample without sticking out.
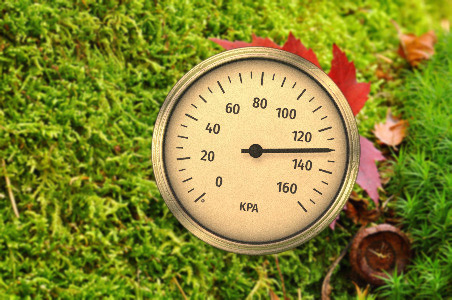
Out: 130,kPa
